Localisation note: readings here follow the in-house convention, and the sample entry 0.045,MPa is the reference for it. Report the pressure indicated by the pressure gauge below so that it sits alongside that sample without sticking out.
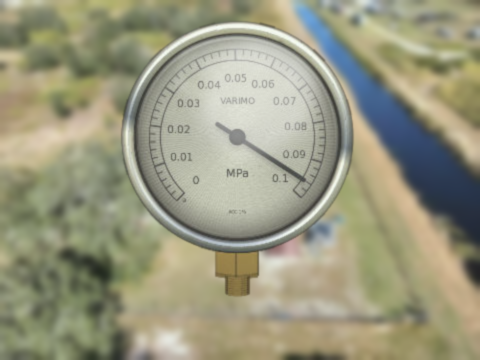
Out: 0.096,MPa
